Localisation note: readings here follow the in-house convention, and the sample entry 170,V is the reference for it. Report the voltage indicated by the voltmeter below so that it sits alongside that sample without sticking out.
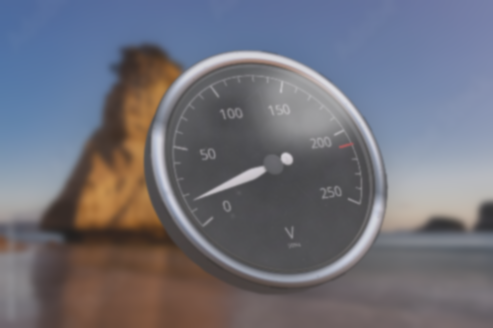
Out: 15,V
